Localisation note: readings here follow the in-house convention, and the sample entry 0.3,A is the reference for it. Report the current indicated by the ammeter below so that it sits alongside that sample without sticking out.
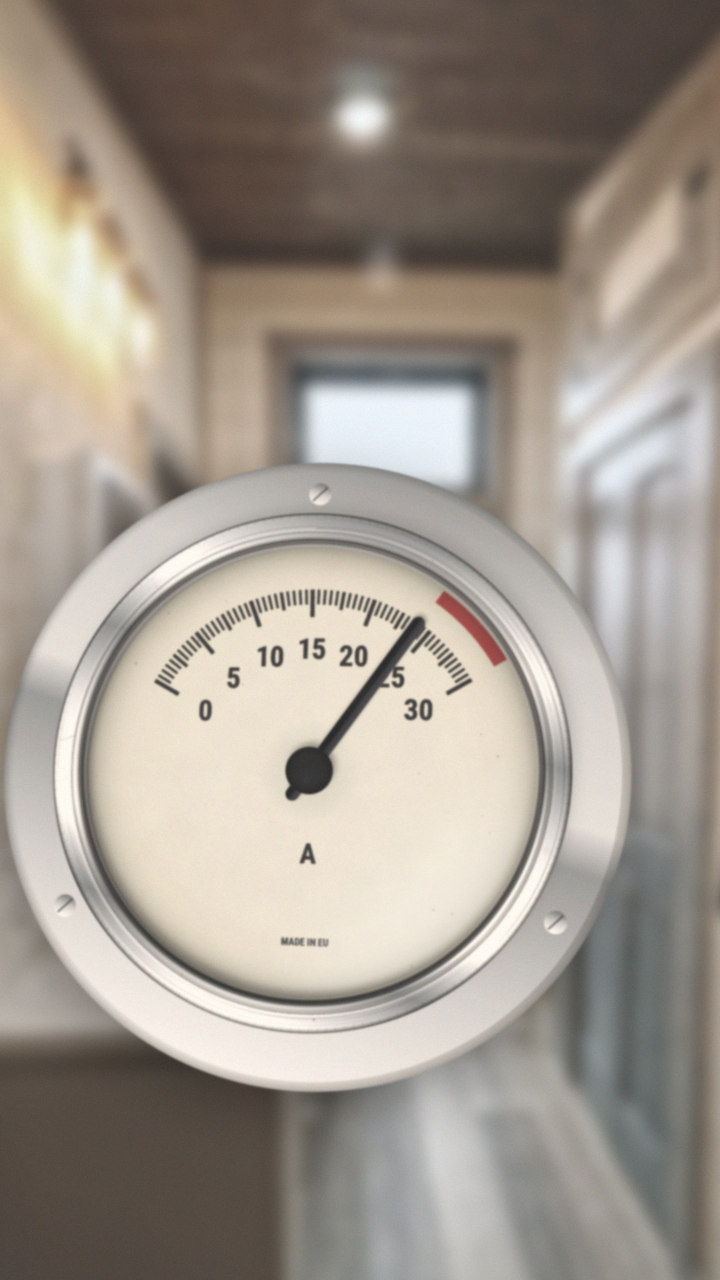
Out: 24,A
